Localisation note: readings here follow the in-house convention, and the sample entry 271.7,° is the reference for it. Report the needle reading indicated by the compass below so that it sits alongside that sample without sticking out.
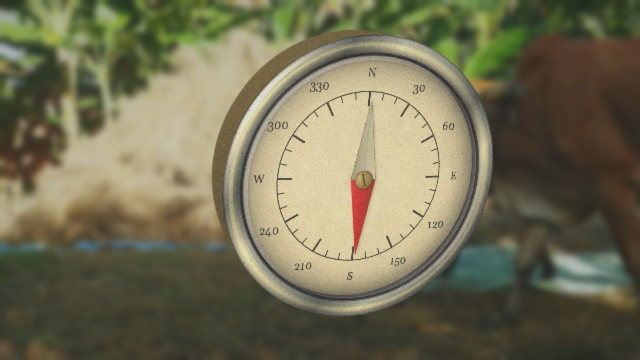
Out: 180,°
